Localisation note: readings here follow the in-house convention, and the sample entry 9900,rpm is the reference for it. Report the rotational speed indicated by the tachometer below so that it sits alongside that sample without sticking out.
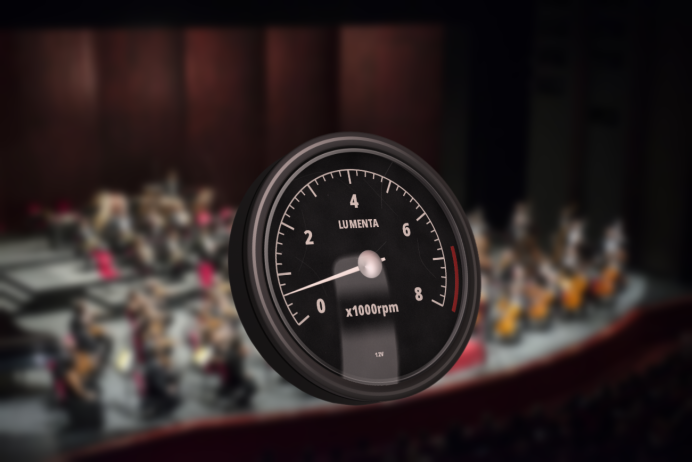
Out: 600,rpm
